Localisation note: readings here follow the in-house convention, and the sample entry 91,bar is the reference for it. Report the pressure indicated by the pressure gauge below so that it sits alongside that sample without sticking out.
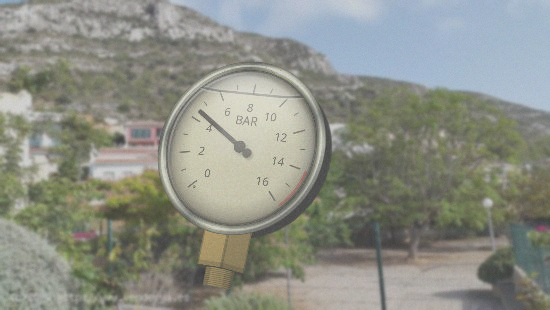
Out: 4.5,bar
